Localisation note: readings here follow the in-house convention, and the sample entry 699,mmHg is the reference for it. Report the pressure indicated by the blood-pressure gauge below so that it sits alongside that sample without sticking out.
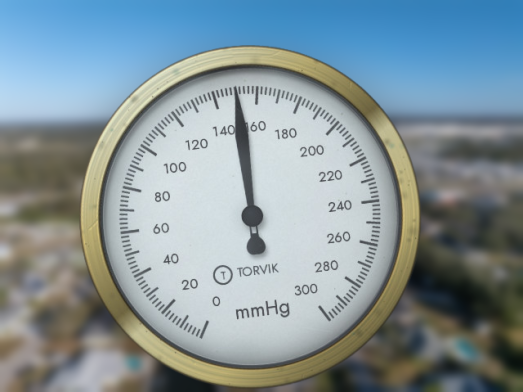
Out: 150,mmHg
